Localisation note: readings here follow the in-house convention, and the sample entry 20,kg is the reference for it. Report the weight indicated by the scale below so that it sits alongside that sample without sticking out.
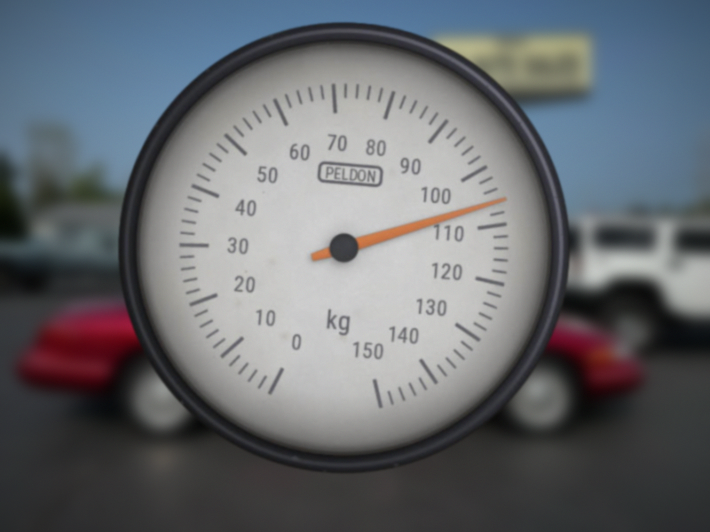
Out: 106,kg
